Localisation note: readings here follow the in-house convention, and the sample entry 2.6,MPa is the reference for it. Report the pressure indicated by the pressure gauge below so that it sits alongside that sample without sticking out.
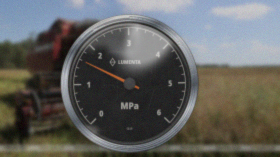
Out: 1.6,MPa
